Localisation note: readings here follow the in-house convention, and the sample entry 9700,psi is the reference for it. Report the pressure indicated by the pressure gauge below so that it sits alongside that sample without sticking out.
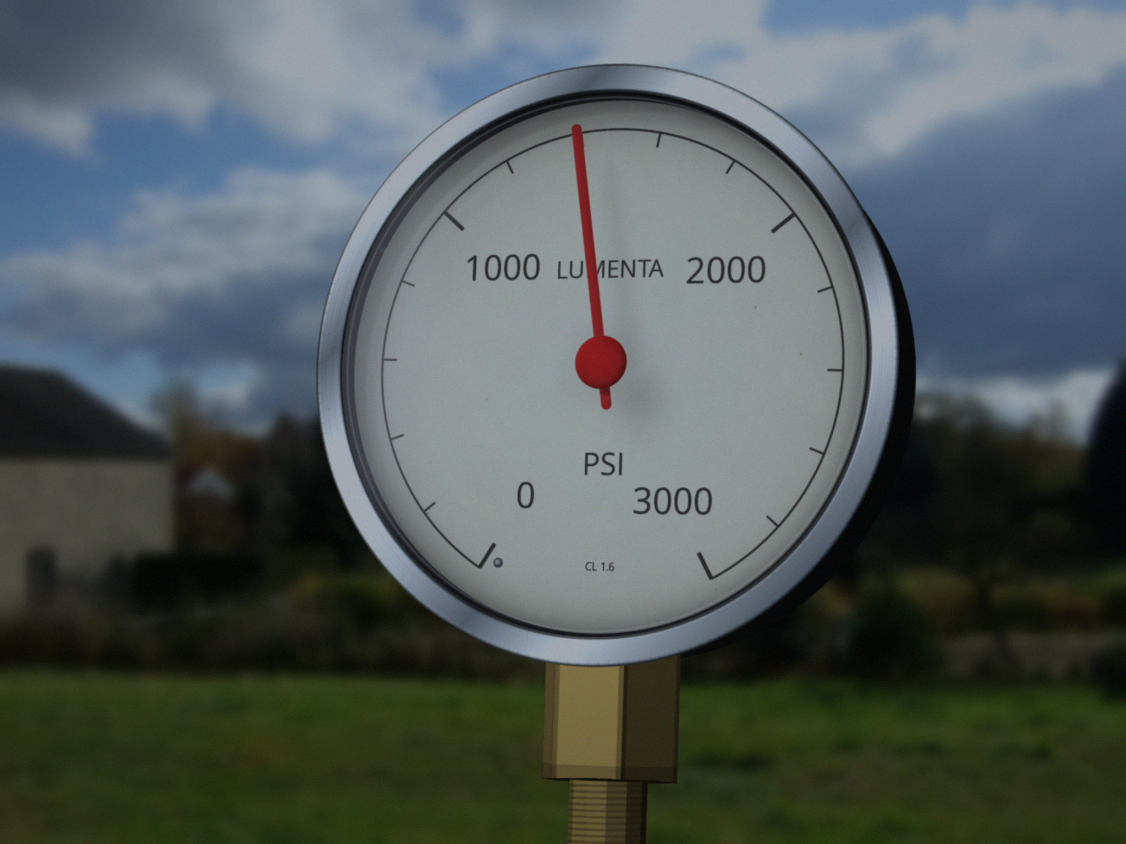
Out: 1400,psi
